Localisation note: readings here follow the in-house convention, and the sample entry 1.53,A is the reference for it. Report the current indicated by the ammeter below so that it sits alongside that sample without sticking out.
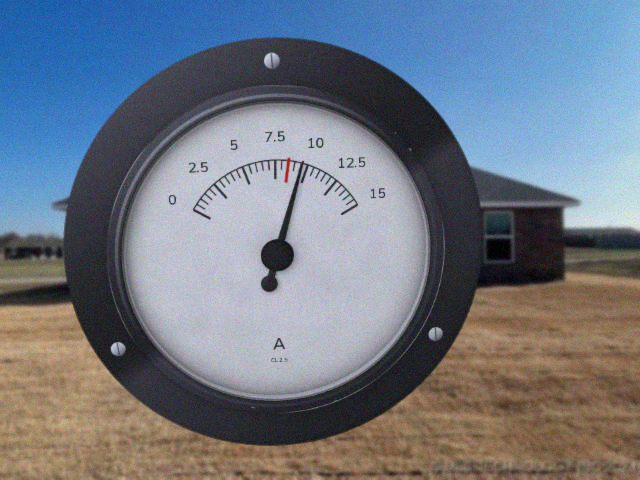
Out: 9.5,A
